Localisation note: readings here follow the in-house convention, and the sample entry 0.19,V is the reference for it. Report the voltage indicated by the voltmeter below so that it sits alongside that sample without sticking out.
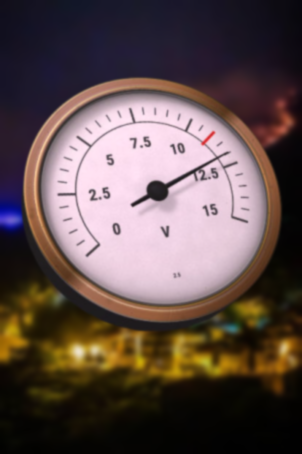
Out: 12,V
